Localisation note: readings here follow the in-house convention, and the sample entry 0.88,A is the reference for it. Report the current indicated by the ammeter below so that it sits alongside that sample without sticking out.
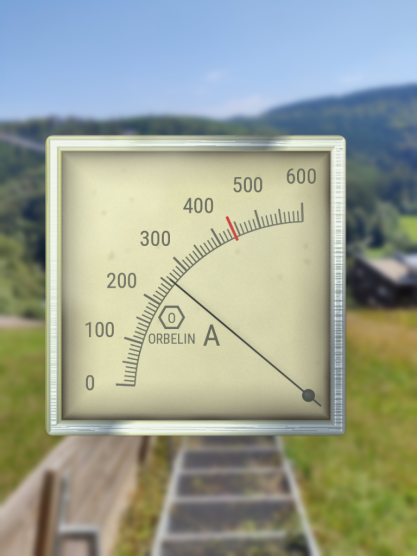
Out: 260,A
